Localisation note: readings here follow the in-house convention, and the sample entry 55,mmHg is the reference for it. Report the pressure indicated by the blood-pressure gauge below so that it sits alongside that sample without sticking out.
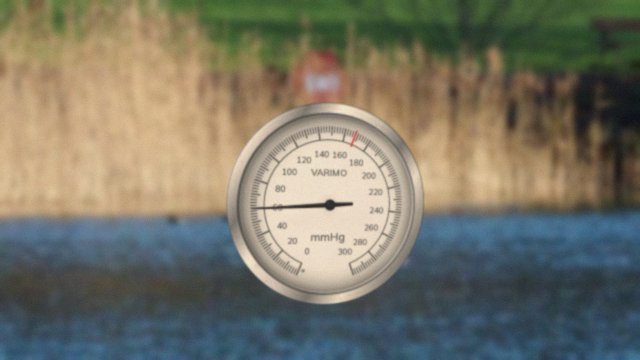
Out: 60,mmHg
